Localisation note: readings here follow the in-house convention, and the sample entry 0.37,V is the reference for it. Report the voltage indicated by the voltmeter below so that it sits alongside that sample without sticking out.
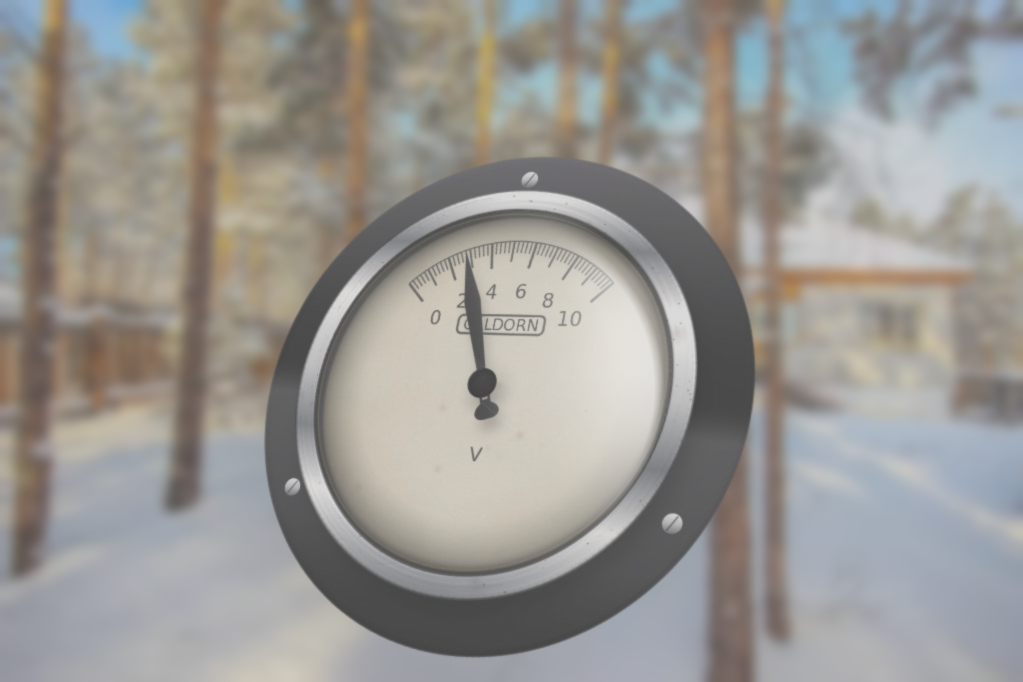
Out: 3,V
